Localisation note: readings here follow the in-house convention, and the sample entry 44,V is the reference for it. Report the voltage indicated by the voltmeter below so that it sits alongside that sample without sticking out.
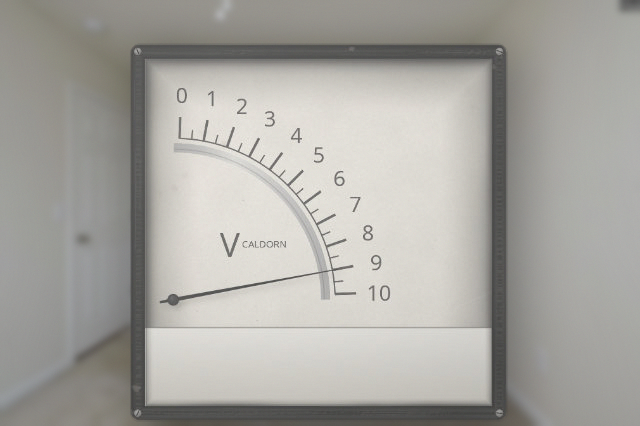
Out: 9,V
